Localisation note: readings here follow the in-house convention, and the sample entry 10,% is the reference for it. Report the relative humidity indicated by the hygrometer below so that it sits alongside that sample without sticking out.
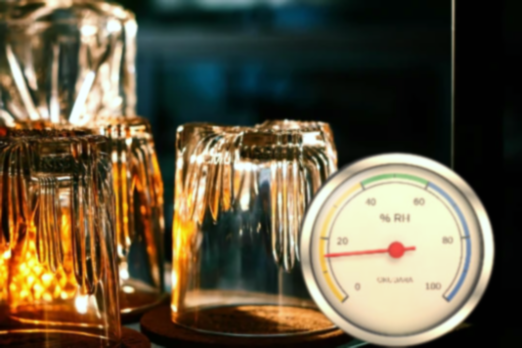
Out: 15,%
